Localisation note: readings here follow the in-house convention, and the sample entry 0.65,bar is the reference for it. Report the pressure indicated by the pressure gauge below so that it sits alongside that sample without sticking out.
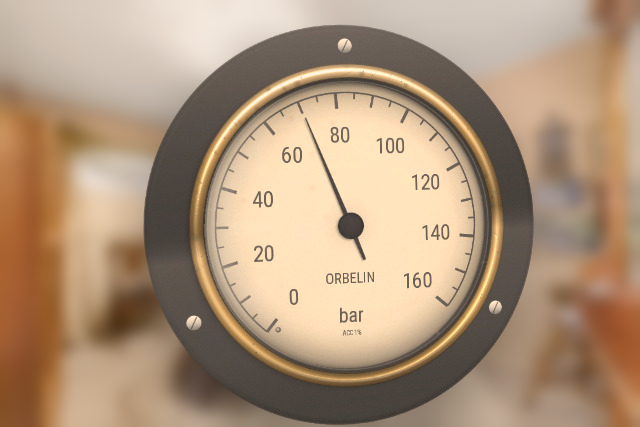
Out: 70,bar
